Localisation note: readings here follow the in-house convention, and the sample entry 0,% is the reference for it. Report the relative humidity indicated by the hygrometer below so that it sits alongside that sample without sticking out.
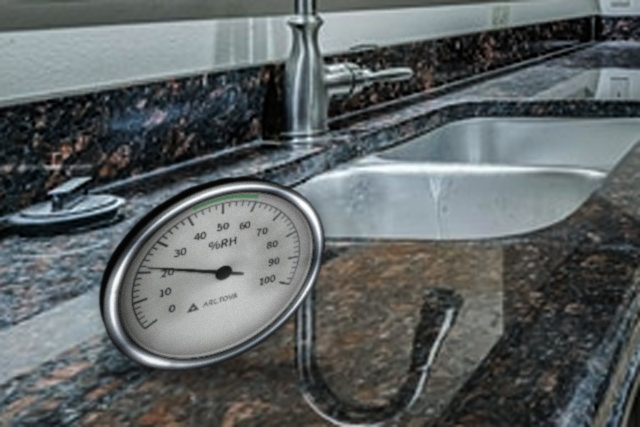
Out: 22,%
